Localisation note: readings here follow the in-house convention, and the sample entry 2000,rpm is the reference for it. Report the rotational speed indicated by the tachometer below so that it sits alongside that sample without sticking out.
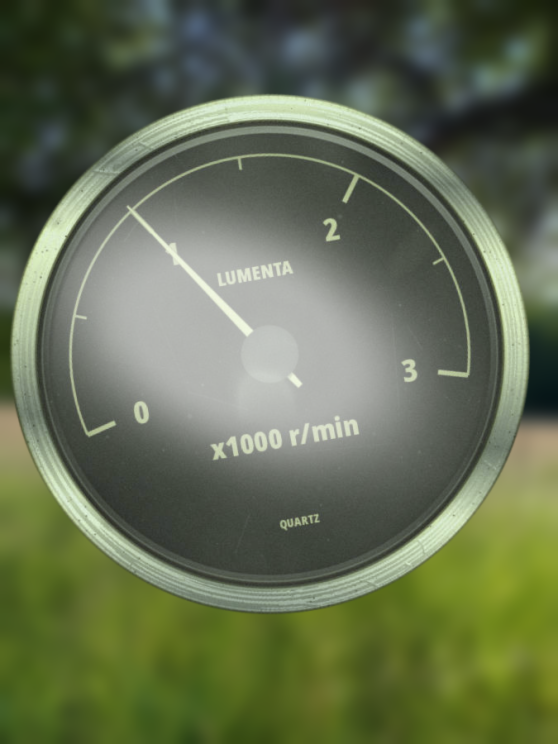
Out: 1000,rpm
